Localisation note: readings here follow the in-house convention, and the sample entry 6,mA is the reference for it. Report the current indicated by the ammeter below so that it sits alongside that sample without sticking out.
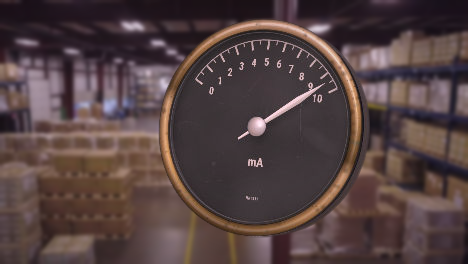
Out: 9.5,mA
